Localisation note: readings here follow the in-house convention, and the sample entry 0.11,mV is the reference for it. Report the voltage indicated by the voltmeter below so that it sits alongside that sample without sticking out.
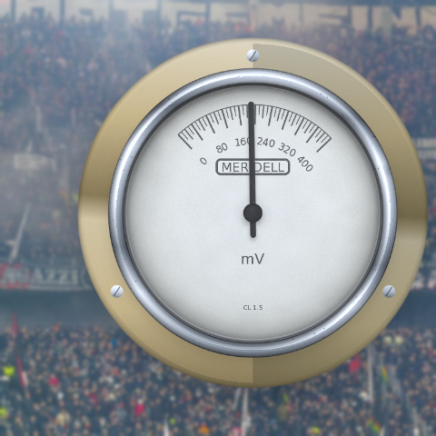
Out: 190,mV
